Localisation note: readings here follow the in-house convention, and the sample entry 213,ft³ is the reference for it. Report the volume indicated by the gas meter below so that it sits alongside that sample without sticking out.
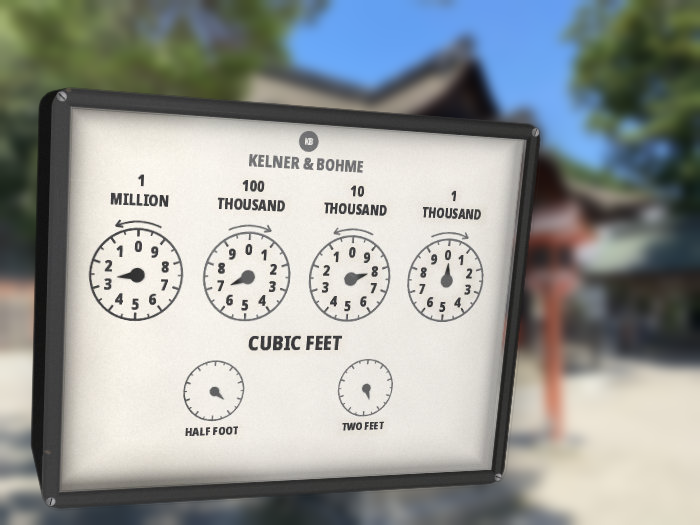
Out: 268000,ft³
